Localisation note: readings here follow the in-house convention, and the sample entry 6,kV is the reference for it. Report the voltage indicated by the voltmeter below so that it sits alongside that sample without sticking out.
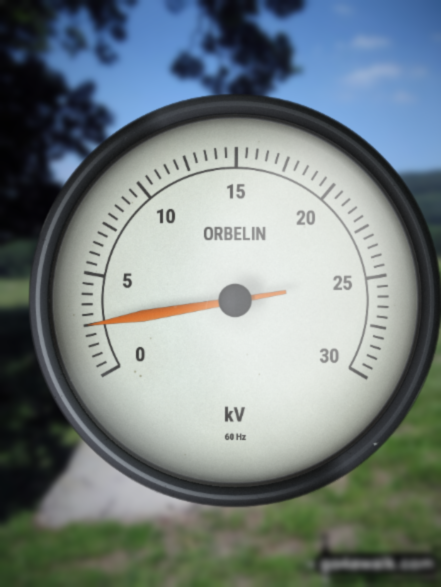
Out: 2.5,kV
